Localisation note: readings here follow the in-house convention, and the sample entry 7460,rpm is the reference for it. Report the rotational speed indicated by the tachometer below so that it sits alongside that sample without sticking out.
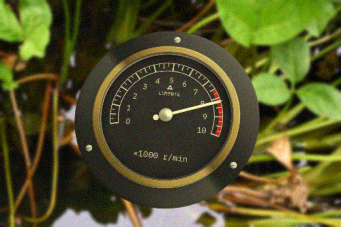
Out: 8250,rpm
